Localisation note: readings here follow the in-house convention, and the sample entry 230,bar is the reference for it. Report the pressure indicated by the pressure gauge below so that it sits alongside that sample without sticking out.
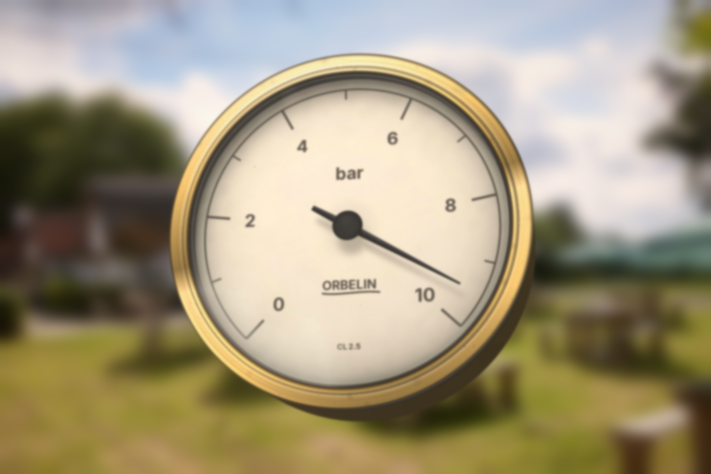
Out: 9.5,bar
